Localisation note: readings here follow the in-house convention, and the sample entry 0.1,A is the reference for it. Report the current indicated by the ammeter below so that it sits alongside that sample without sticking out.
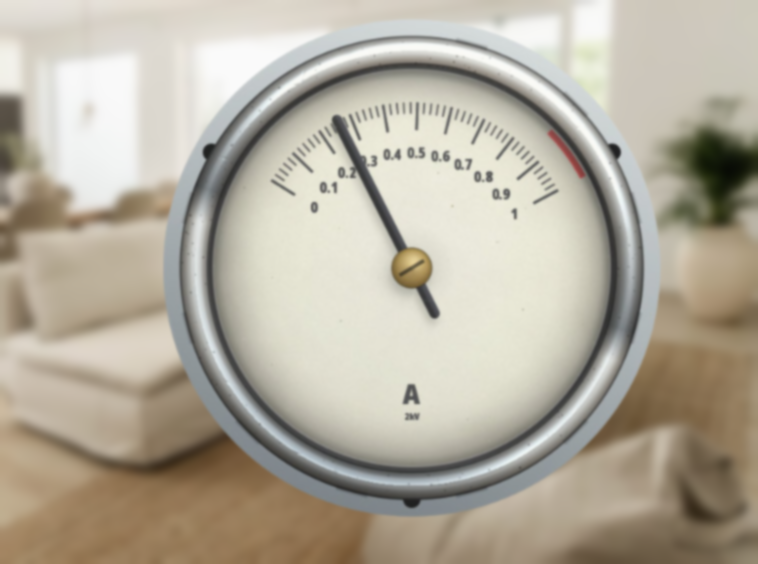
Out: 0.26,A
